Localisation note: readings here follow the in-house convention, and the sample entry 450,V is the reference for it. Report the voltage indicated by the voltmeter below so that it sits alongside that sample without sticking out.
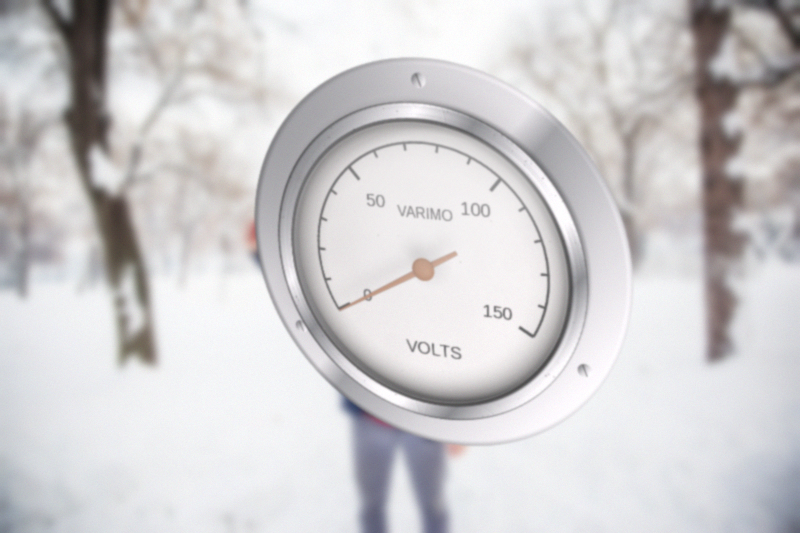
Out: 0,V
